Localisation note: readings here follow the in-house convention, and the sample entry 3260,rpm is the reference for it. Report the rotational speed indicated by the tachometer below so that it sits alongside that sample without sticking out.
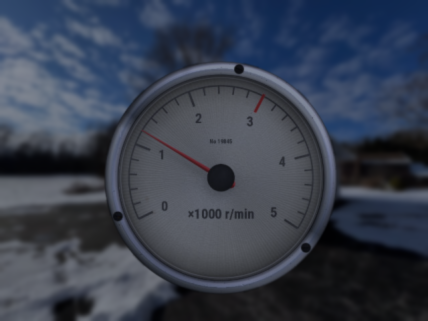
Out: 1200,rpm
